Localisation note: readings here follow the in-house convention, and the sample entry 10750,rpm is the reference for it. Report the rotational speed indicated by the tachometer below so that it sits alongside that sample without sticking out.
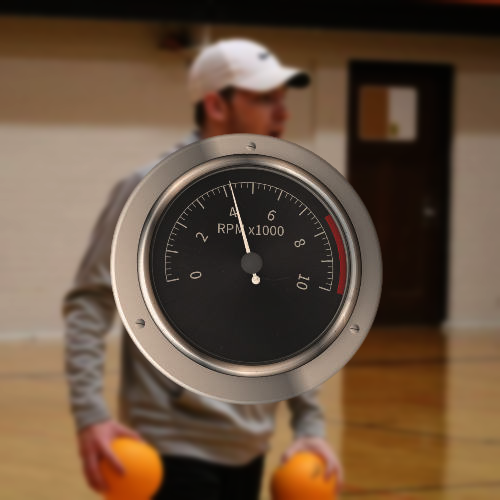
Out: 4200,rpm
